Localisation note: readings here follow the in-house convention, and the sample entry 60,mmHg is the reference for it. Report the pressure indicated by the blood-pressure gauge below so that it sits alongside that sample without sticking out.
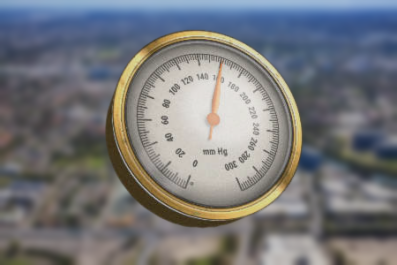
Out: 160,mmHg
